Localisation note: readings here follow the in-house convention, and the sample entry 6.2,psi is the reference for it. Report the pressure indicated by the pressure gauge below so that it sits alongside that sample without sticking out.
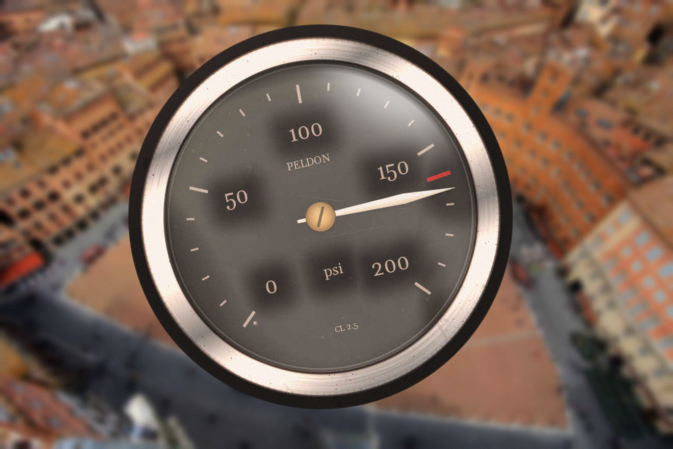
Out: 165,psi
